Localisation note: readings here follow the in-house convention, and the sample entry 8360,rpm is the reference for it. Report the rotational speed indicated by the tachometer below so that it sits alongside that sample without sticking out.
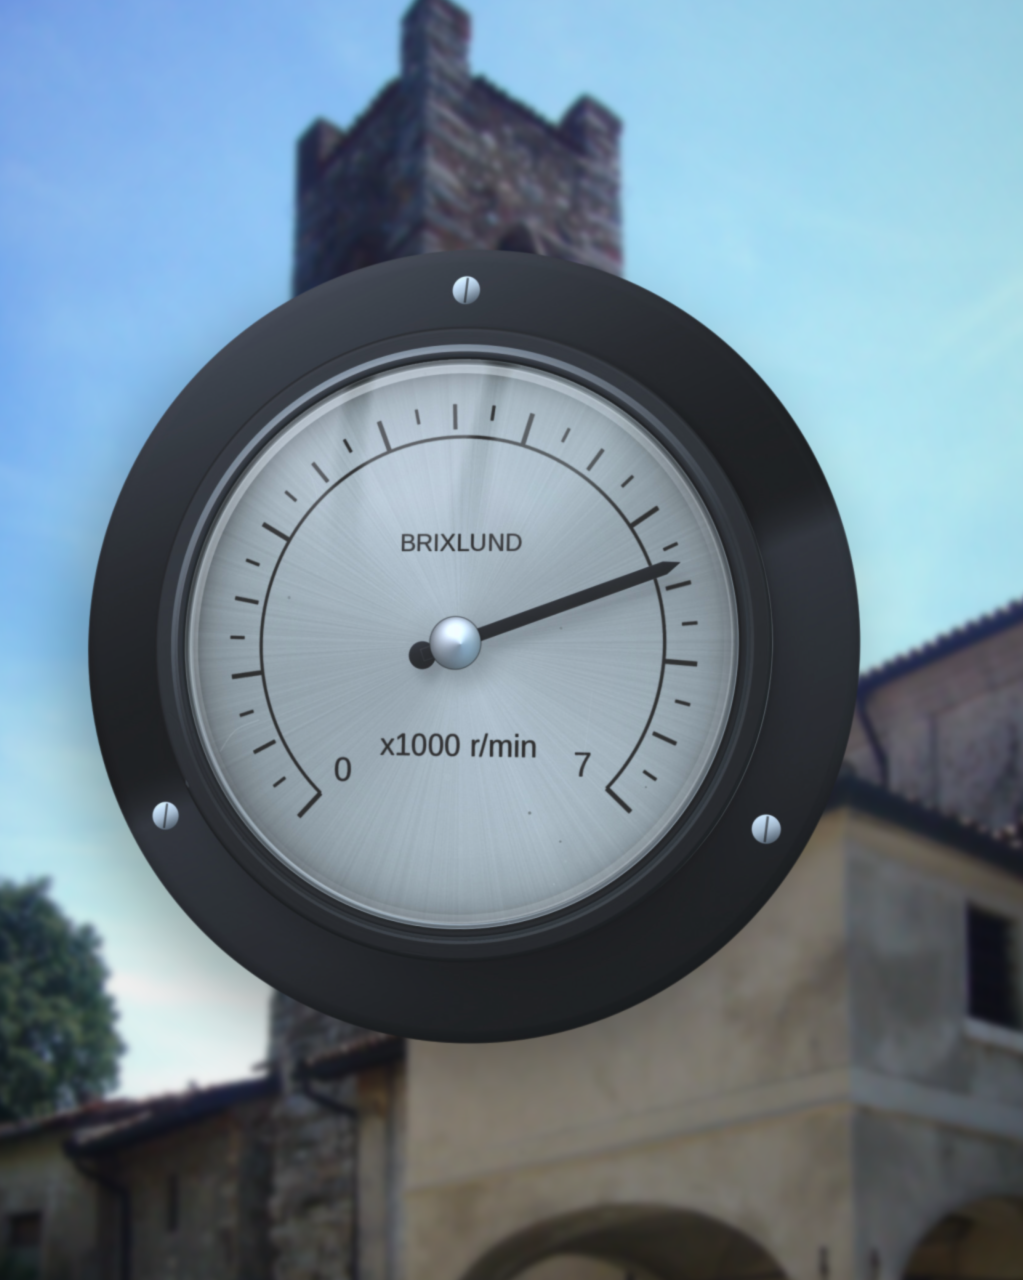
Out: 5375,rpm
